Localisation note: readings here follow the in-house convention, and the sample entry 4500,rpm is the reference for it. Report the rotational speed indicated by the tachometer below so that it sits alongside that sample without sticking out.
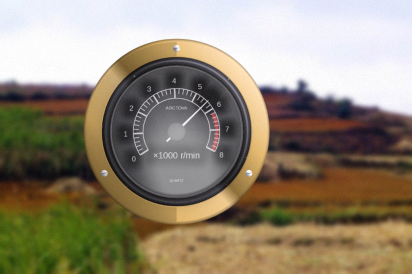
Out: 5600,rpm
